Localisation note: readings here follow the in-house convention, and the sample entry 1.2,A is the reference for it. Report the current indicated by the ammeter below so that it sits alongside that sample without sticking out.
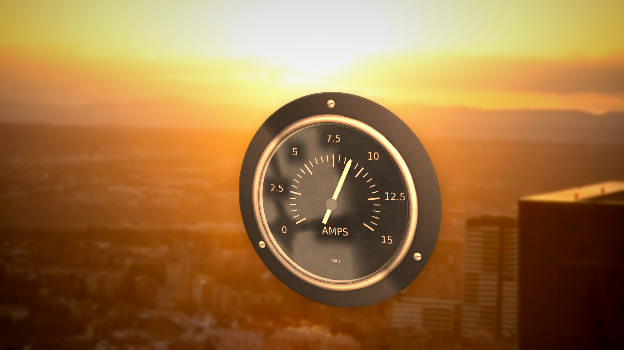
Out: 9,A
